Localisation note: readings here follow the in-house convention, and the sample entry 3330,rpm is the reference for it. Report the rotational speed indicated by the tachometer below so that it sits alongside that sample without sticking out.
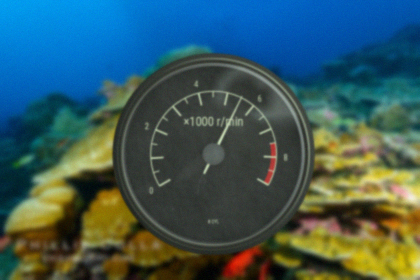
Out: 5500,rpm
